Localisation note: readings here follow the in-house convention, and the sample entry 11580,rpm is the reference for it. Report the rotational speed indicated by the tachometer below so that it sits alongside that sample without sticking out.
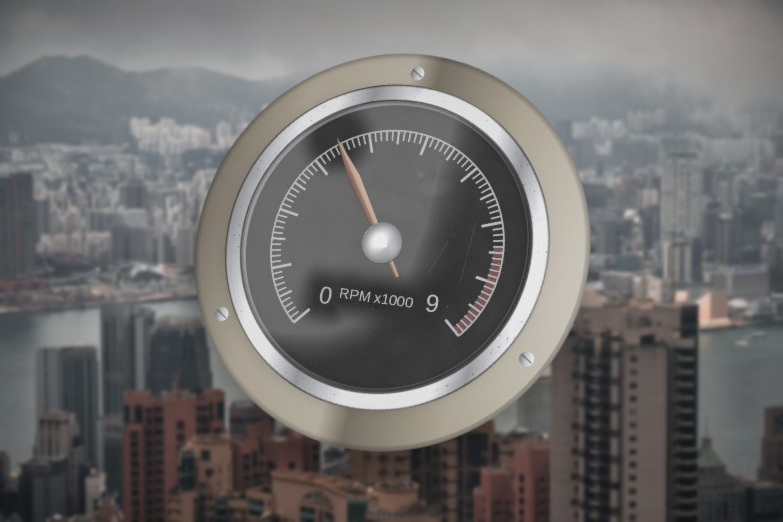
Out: 3500,rpm
